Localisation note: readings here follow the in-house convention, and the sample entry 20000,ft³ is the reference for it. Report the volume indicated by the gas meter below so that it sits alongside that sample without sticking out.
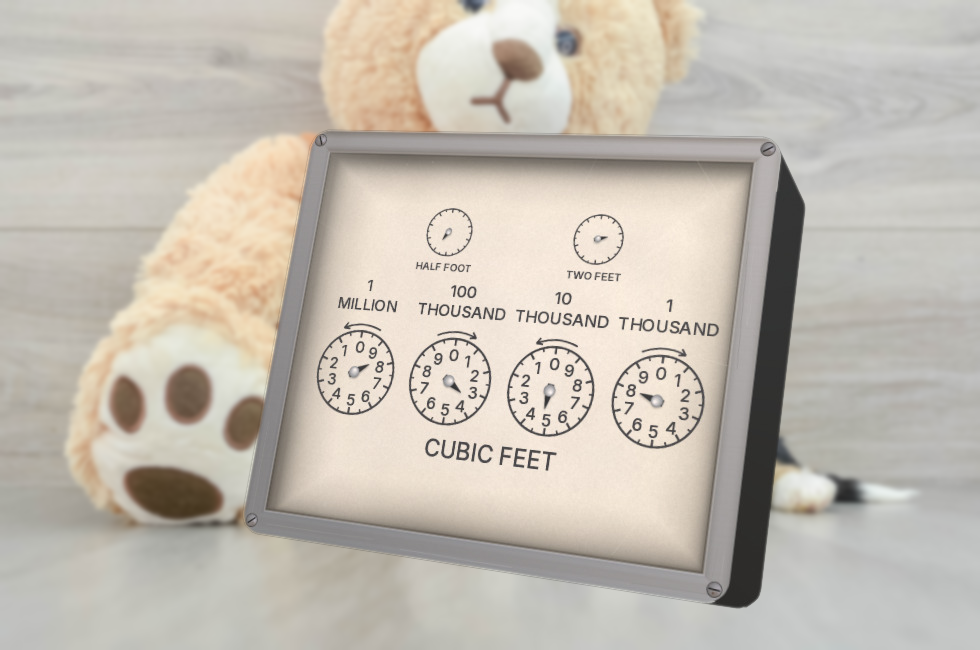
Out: 834800,ft³
